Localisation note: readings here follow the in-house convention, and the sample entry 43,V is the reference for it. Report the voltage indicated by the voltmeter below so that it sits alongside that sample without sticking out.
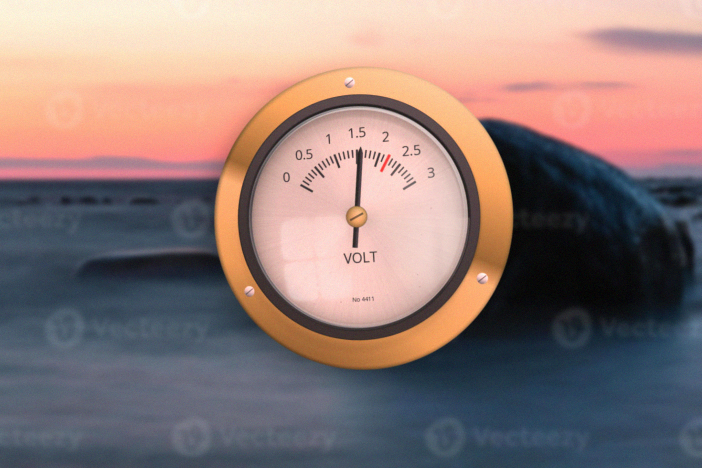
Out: 1.6,V
